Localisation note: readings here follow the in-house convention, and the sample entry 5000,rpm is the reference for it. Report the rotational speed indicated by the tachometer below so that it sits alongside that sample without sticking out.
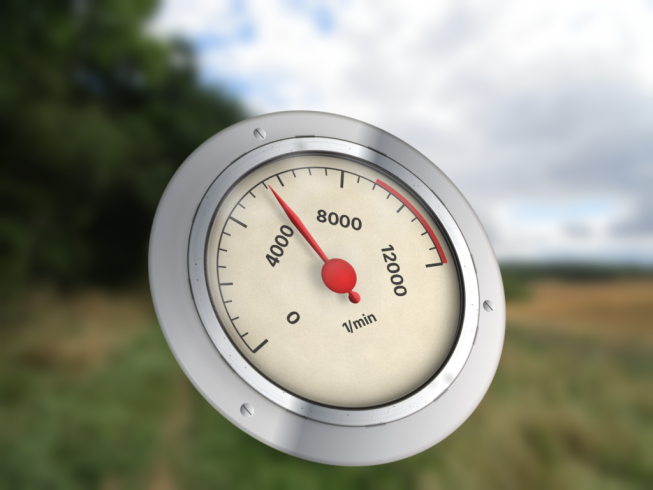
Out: 5500,rpm
